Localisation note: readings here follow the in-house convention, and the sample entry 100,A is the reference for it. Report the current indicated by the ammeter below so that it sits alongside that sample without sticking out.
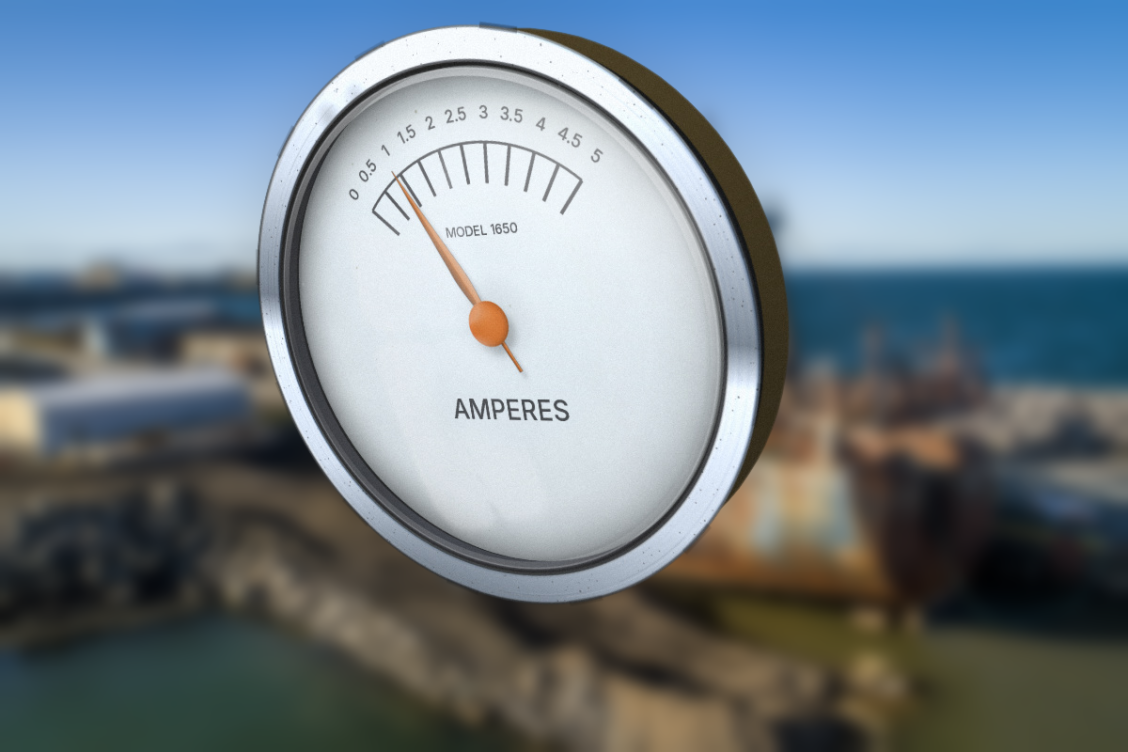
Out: 1,A
